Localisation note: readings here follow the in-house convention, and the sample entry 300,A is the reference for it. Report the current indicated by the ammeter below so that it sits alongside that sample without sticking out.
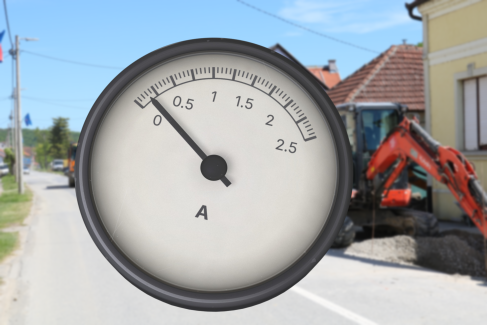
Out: 0.15,A
